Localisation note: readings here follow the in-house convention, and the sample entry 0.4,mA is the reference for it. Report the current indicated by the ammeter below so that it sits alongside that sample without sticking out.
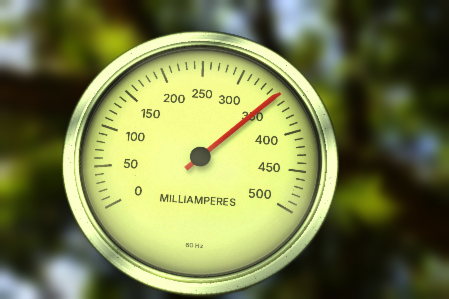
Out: 350,mA
